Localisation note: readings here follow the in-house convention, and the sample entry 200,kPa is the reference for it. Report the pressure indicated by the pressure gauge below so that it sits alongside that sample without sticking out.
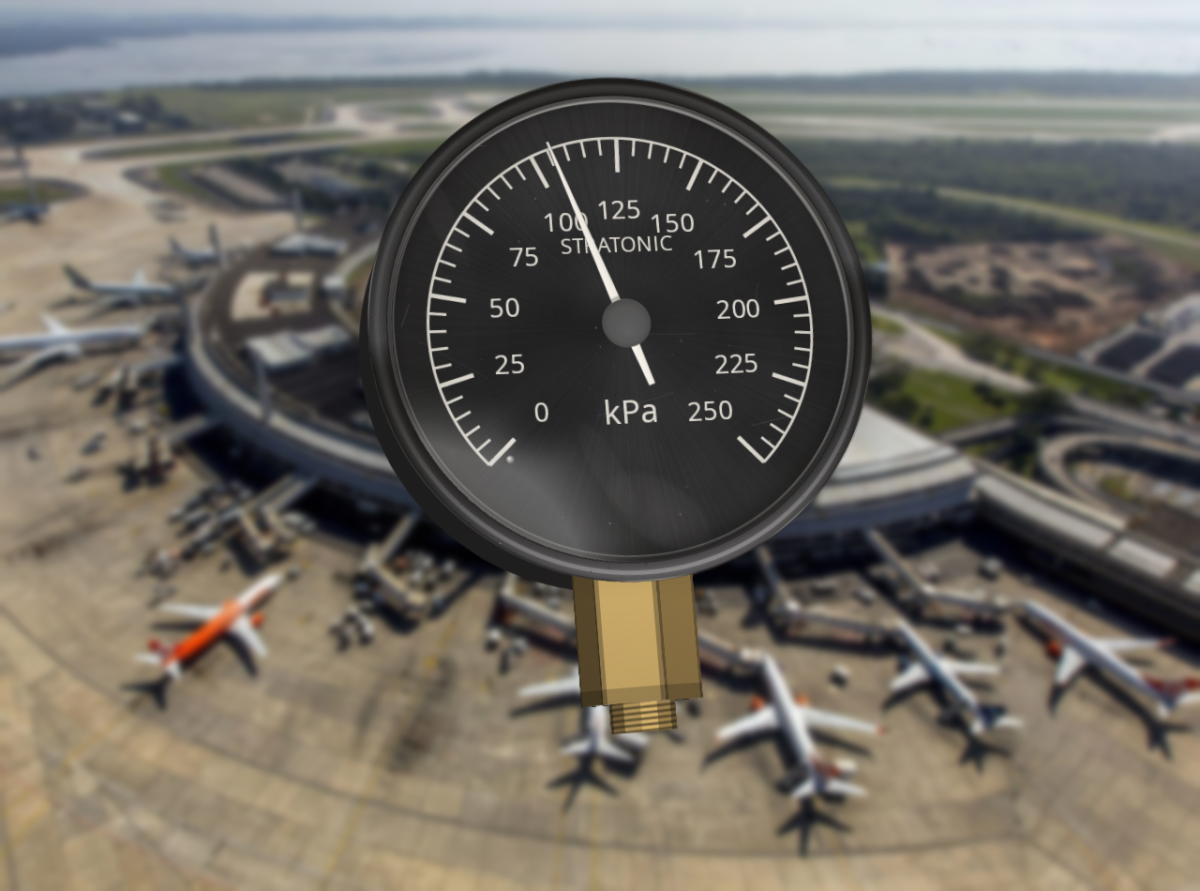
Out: 105,kPa
